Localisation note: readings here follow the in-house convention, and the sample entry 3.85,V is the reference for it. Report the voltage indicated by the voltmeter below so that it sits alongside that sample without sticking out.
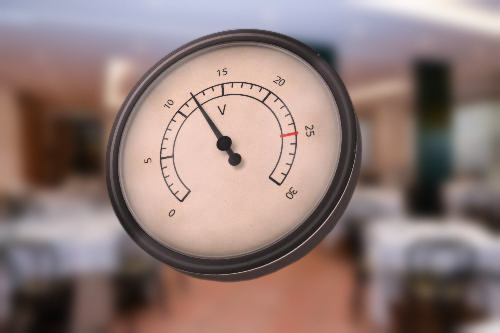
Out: 12,V
